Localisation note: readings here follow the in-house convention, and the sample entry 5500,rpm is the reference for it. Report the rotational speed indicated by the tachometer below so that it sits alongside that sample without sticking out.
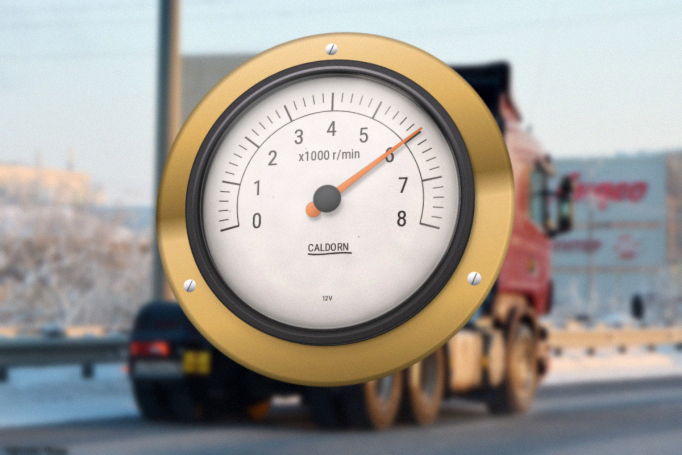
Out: 6000,rpm
